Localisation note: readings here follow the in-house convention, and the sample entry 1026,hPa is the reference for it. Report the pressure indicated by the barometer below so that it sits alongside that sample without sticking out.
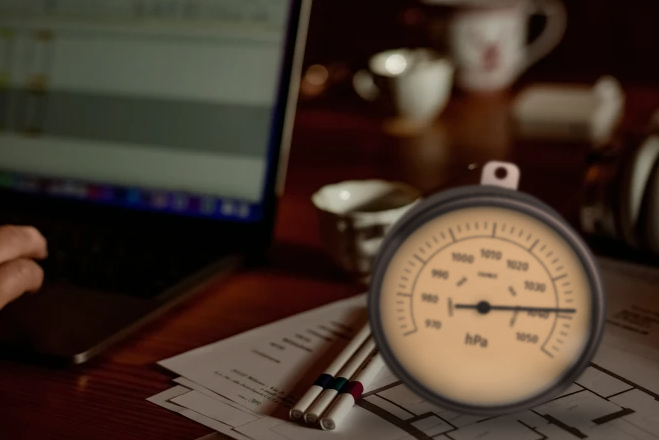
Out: 1038,hPa
